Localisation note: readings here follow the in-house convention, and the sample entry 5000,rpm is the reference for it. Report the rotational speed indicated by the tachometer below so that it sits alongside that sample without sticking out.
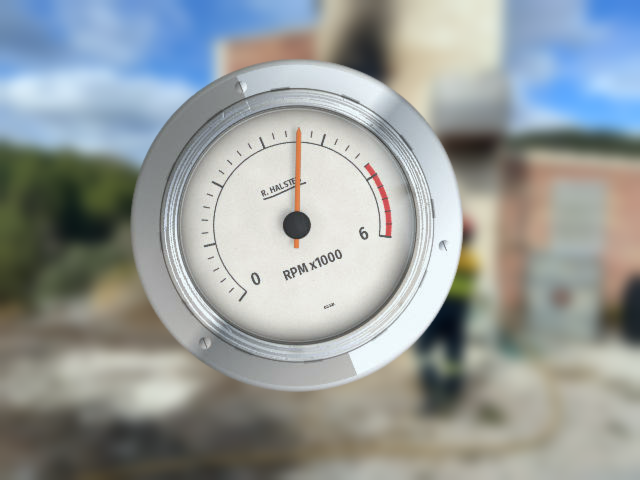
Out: 3600,rpm
